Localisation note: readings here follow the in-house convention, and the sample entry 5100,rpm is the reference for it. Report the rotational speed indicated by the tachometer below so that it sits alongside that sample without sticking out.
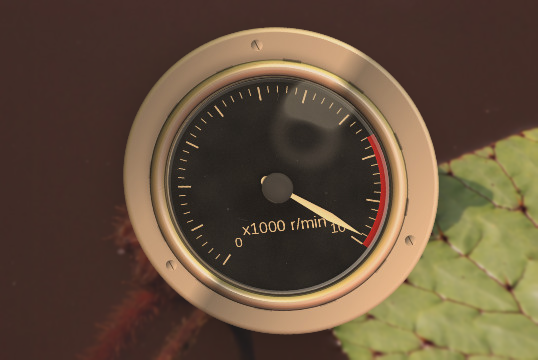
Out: 9800,rpm
